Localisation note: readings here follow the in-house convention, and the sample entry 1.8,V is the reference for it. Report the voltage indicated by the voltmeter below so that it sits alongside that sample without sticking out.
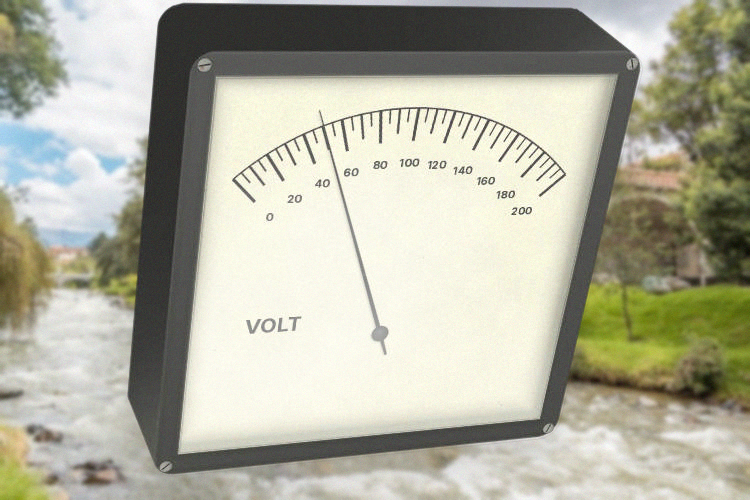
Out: 50,V
